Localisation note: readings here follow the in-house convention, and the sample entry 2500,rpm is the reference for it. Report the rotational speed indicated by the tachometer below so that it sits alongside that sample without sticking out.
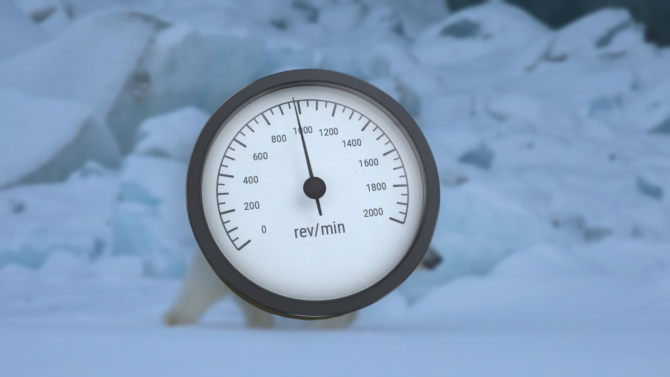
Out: 975,rpm
